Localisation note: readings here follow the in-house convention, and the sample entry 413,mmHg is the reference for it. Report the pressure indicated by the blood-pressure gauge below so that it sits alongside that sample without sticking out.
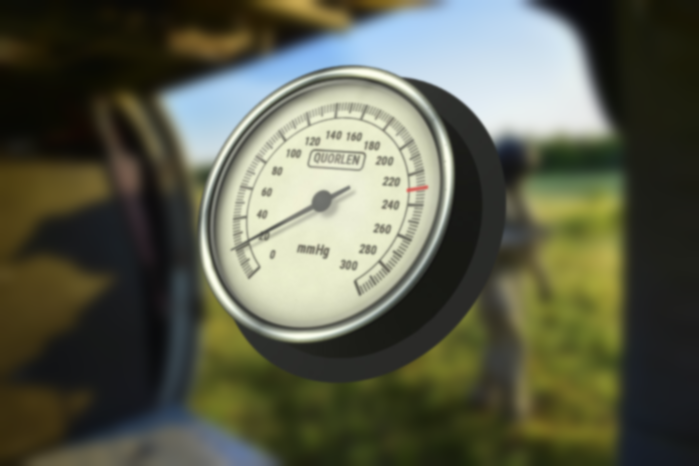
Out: 20,mmHg
